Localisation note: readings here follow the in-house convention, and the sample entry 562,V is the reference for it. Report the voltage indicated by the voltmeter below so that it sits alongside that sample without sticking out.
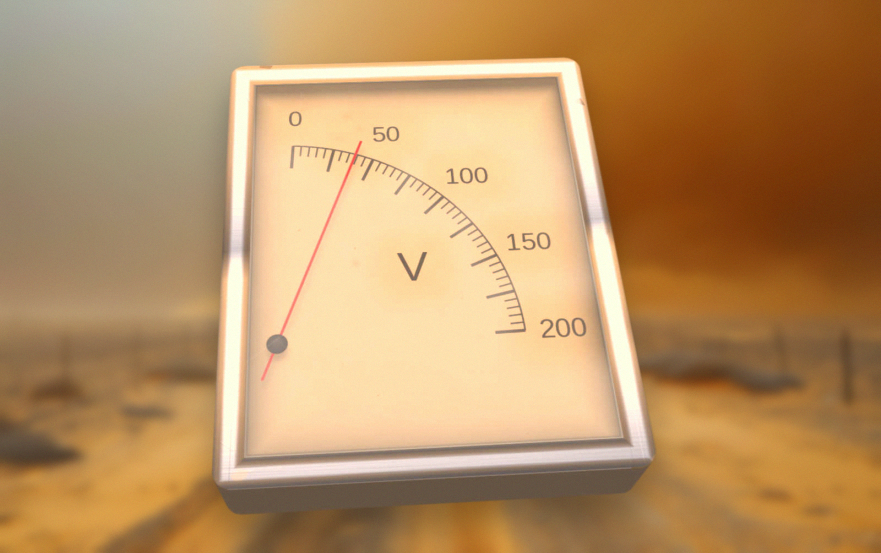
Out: 40,V
